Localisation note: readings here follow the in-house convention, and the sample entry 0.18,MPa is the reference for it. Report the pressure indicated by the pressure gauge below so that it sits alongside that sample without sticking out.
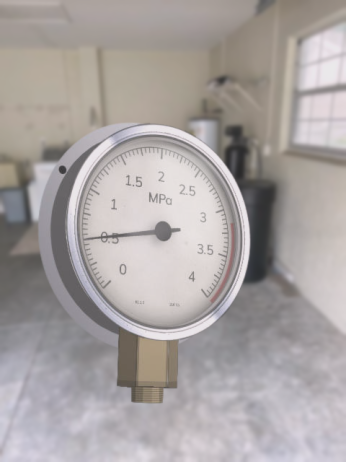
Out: 0.5,MPa
